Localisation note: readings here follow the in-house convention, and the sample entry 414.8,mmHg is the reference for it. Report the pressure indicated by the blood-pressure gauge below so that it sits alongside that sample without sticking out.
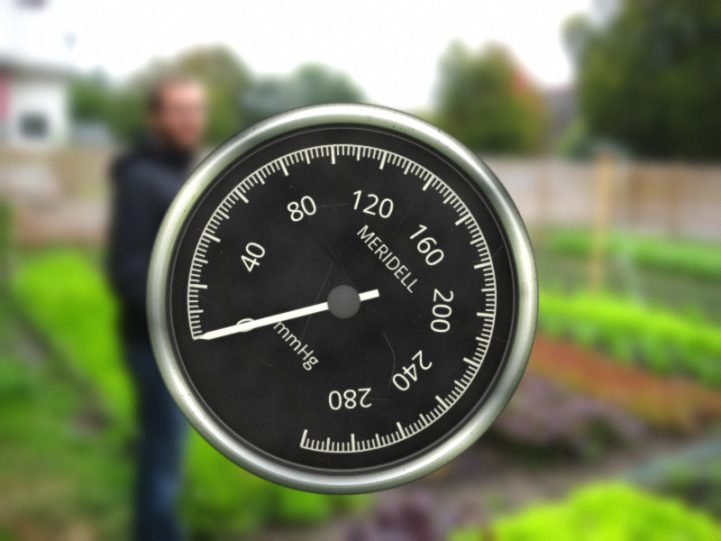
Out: 0,mmHg
